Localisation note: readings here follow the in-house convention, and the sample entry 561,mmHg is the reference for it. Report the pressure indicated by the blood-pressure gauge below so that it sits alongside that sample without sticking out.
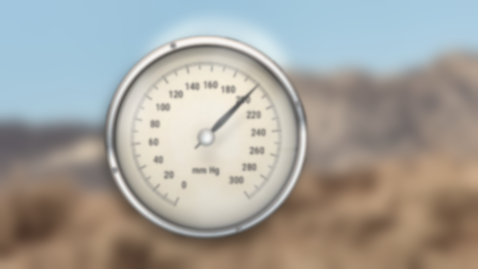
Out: 200,mmHg
